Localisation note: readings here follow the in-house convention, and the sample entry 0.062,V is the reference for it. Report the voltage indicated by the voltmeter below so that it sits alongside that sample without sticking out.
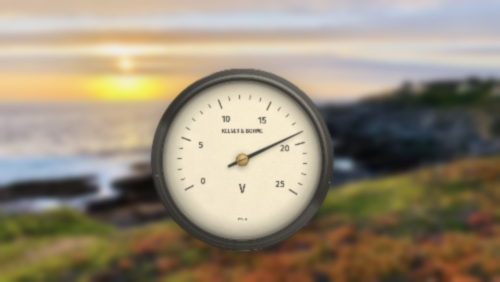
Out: 19,V
